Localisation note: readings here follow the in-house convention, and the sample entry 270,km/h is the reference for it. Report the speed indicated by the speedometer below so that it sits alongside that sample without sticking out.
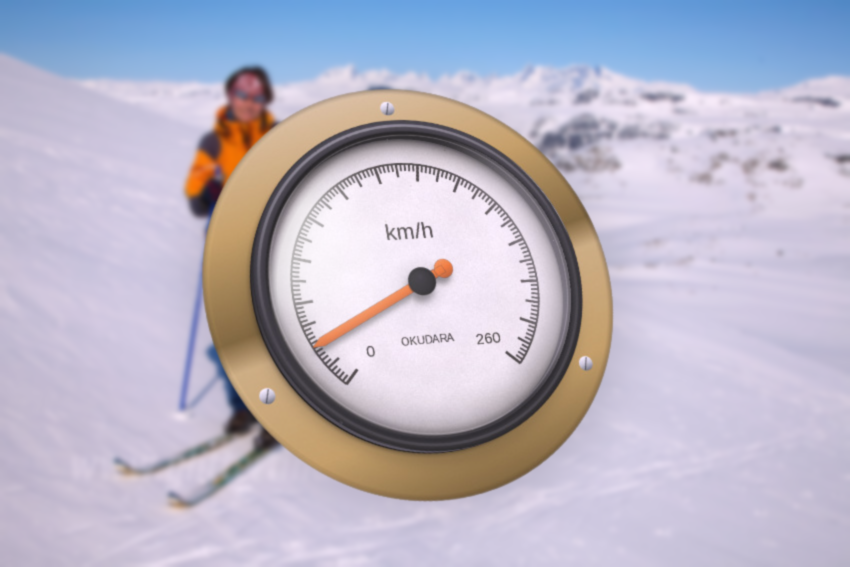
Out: 20,km/h
